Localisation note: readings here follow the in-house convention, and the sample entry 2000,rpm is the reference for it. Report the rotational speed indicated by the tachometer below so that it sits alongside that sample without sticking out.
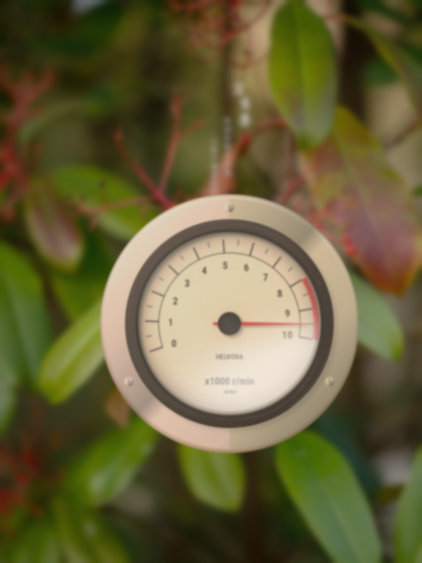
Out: 9500,rpm
